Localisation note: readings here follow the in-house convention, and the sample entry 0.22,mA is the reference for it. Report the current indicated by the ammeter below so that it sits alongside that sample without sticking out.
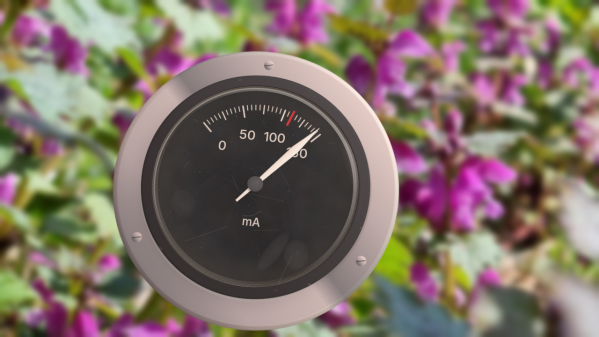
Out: 145,mA
